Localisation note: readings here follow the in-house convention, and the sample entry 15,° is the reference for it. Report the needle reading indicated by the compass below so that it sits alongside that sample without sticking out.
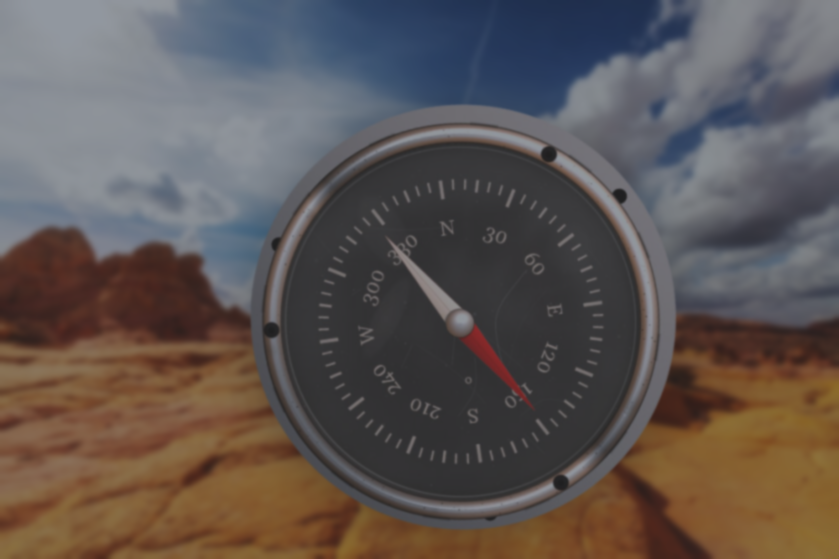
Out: 147.5,°
